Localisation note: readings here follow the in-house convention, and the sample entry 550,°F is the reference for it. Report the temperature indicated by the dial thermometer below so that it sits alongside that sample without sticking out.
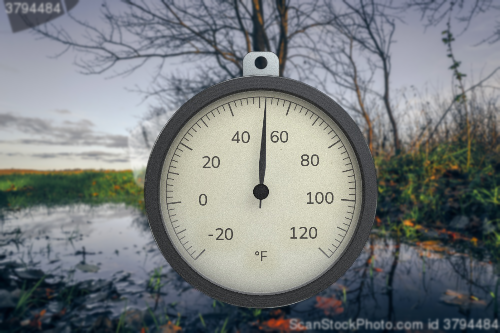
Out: 52,°F
